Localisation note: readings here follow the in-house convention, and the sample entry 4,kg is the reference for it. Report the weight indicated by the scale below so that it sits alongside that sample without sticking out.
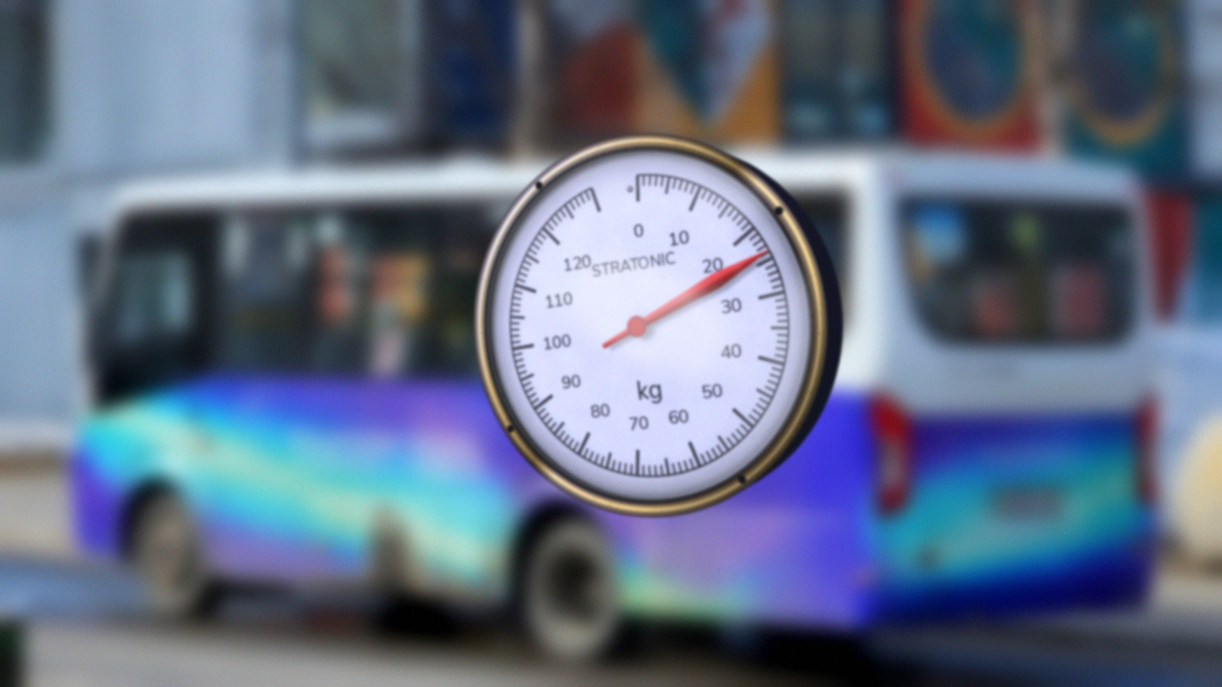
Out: 24,kg
